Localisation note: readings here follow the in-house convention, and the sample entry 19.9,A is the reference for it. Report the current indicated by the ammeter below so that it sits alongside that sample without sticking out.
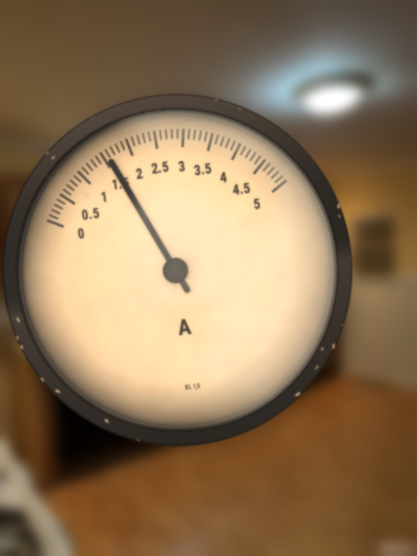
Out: 1.6,A
